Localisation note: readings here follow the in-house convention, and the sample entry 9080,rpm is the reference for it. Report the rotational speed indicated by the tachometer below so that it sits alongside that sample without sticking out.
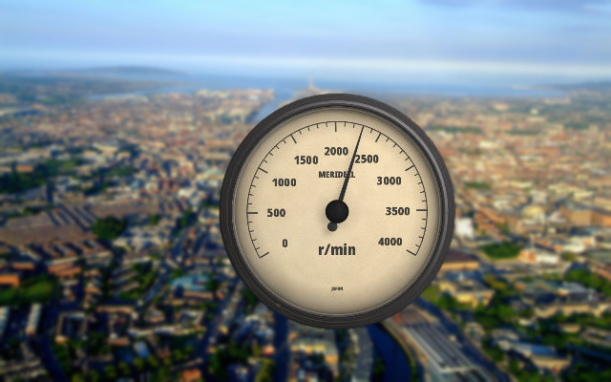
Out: 2300,rpm
